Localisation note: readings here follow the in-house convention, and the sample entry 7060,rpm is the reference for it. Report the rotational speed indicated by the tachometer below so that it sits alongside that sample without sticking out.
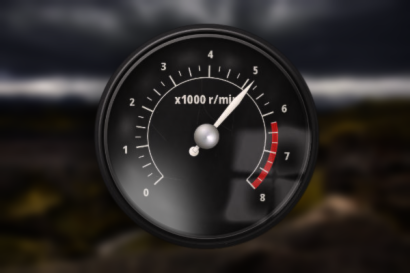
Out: 5125,rpm
